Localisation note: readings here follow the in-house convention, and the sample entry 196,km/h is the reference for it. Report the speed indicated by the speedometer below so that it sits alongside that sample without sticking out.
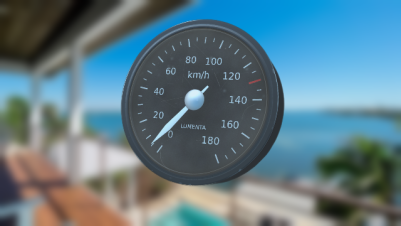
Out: 5,km/h
